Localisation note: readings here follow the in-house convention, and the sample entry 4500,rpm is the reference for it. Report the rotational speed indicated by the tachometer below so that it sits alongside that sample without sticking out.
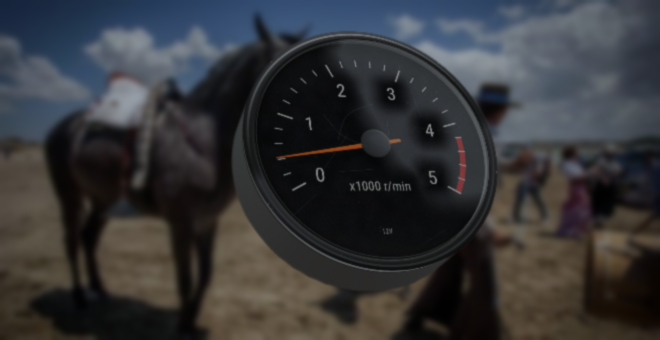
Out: 400,rpm
